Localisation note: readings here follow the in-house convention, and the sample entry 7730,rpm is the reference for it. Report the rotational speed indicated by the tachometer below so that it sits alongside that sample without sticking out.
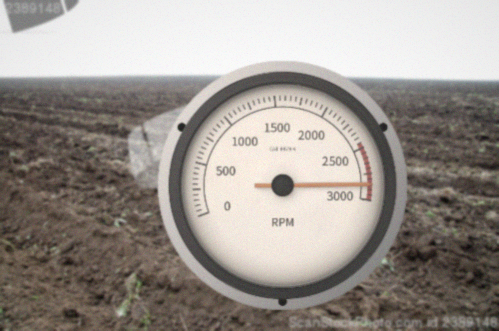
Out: 2850,rpm
